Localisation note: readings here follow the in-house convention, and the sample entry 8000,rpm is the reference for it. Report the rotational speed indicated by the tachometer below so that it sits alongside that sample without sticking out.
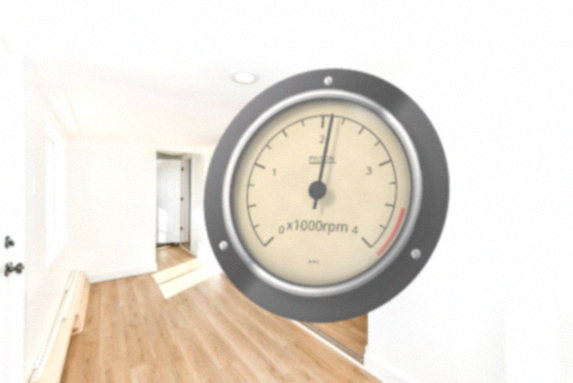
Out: 2125,rpm
